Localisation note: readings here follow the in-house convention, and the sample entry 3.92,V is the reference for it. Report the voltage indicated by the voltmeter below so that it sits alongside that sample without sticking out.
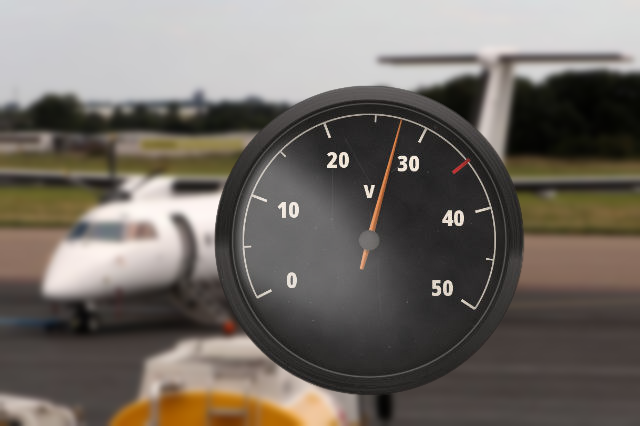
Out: 27.5,V
